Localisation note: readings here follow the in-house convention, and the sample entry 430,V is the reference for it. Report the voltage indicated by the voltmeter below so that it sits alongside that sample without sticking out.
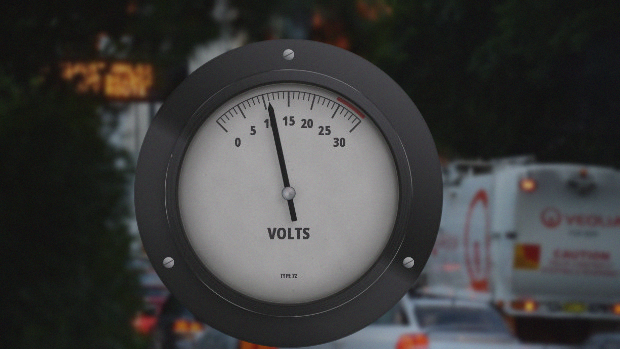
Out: 11,V
